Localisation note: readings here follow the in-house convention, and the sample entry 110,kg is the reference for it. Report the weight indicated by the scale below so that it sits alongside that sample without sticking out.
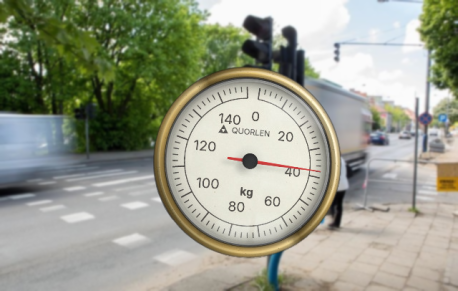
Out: 38,kg
